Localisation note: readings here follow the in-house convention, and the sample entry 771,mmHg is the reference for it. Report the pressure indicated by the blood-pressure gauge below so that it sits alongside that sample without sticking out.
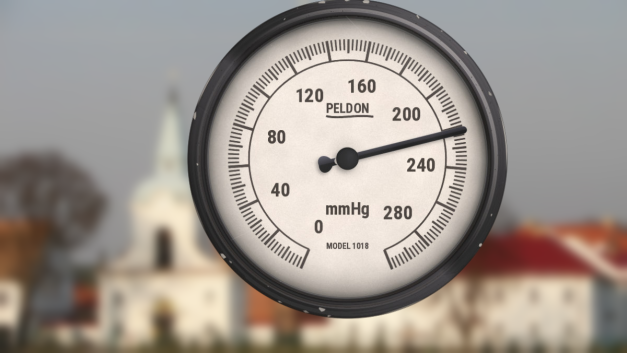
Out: 222,mmHg
